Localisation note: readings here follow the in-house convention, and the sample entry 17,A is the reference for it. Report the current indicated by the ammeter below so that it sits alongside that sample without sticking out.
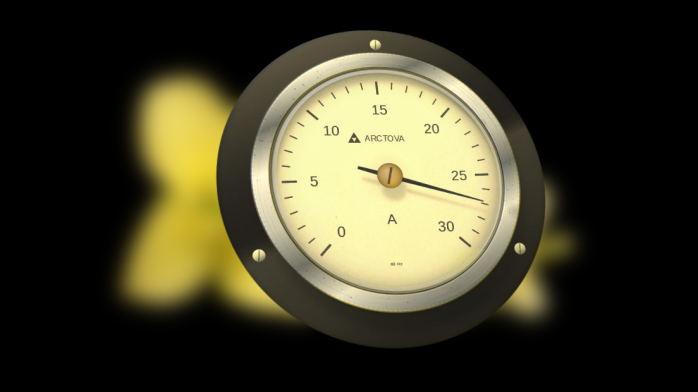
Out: 27,A
